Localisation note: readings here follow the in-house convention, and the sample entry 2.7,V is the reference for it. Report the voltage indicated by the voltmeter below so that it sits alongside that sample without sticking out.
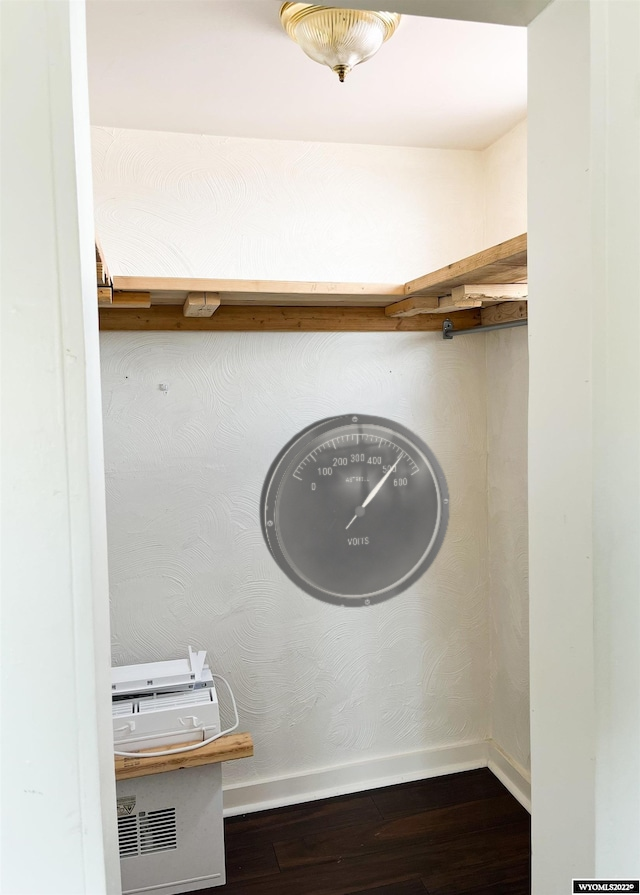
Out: 500,V
